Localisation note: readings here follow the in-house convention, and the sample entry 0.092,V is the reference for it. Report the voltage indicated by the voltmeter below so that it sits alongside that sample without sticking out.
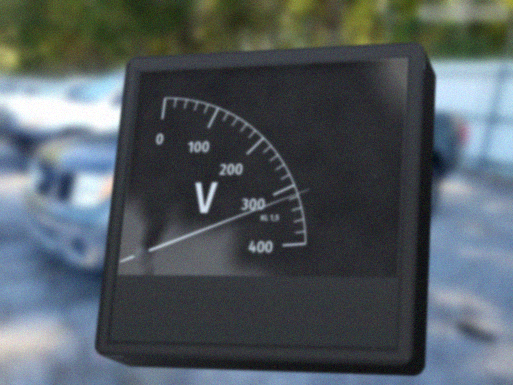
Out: 320,V
